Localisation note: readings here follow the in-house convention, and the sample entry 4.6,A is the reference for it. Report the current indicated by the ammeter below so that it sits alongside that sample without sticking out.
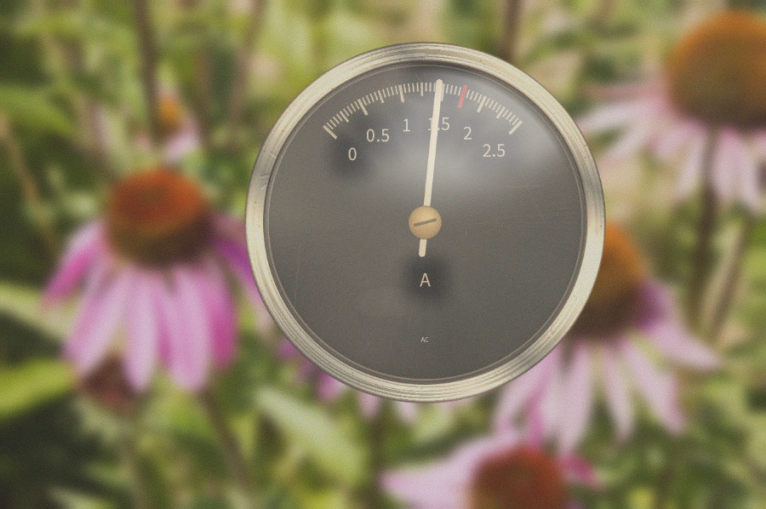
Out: 1.45,A
